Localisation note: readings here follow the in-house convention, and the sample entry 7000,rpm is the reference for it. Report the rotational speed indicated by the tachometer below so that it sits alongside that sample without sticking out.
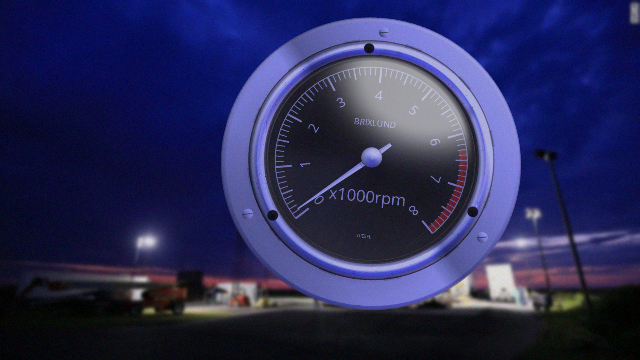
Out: 100,rpm
